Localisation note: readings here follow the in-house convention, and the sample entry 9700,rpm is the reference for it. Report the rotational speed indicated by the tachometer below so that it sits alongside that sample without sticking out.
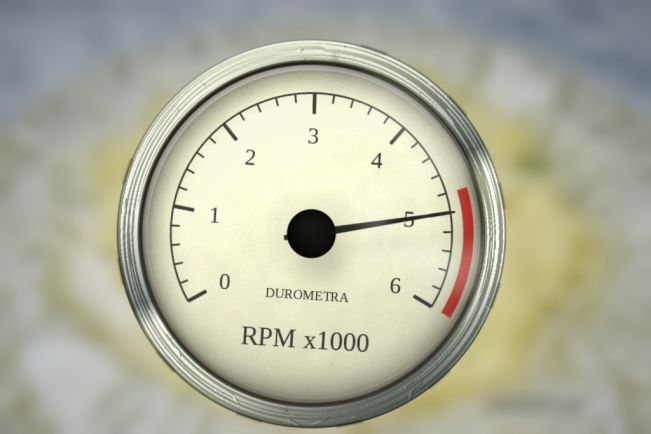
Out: 5000,rpm
